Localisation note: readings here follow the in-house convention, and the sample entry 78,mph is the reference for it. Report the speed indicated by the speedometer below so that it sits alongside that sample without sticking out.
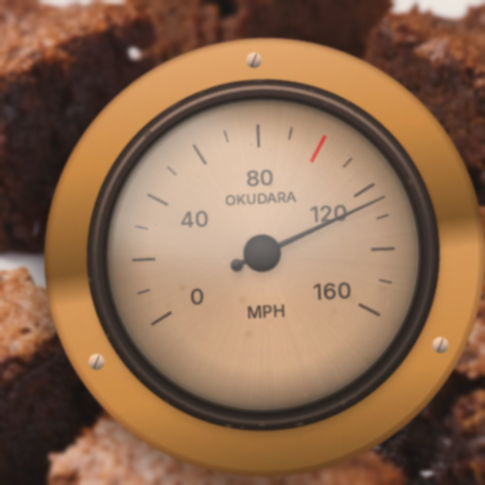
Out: 125,mph
